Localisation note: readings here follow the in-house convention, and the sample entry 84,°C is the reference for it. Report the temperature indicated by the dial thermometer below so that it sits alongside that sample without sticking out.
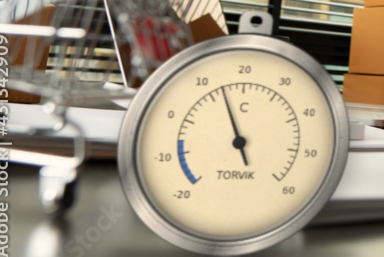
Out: 14,°C
